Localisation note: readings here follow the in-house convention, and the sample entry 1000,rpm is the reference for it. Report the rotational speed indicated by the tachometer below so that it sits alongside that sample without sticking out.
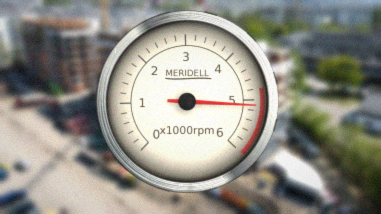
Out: 5100,rpm
